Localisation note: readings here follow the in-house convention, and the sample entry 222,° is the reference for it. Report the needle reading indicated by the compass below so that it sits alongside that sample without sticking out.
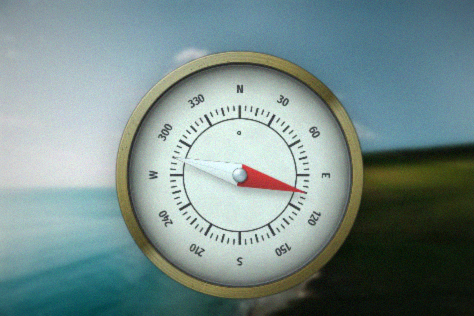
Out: 105,°
